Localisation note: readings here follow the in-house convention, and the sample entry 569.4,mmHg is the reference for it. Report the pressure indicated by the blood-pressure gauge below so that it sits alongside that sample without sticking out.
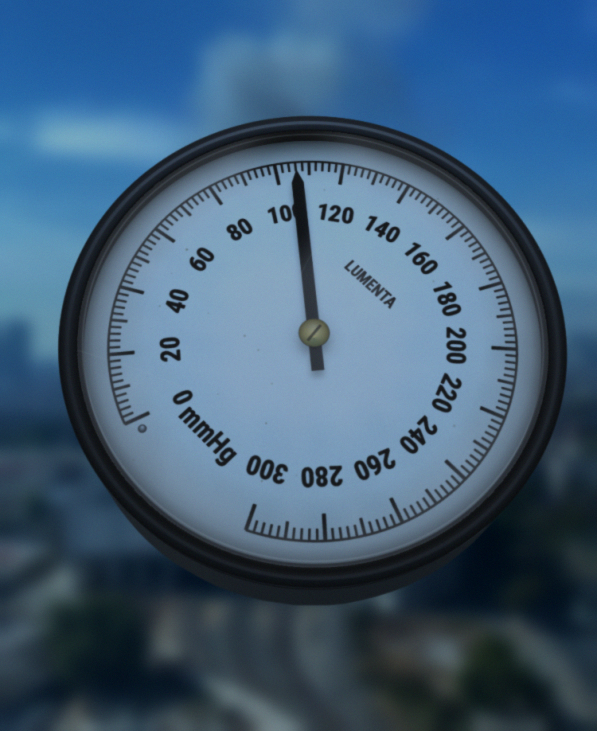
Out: 106,mmHg
